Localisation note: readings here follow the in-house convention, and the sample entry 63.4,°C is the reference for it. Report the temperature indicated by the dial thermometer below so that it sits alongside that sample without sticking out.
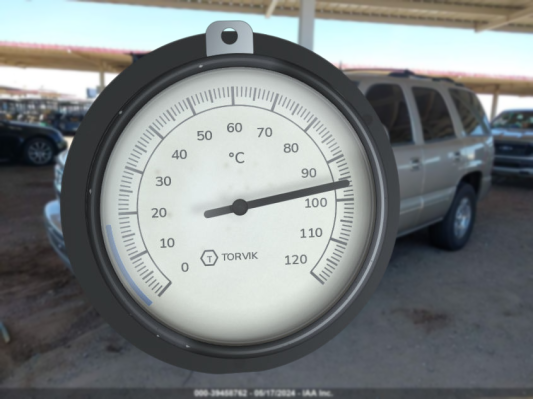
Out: 96,°C
